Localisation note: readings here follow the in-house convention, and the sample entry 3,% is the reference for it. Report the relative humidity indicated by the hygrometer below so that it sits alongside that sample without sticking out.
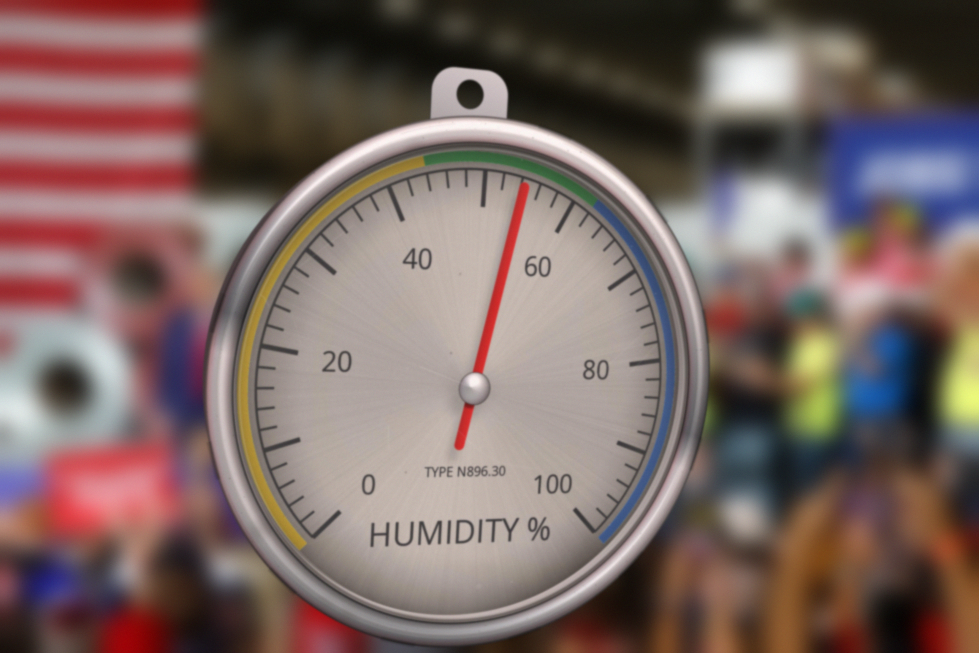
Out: 54,%
